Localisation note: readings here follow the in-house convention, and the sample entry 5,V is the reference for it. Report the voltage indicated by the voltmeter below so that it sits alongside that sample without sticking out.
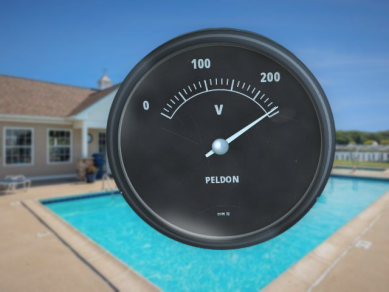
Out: 240,V
